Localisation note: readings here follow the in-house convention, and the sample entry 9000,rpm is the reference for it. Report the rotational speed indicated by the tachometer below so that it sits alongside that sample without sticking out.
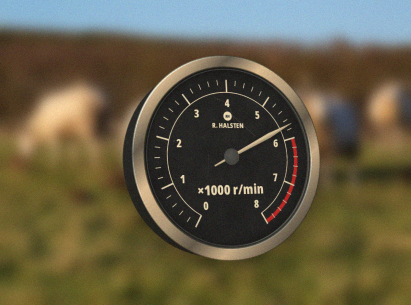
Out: 5700,rpm
